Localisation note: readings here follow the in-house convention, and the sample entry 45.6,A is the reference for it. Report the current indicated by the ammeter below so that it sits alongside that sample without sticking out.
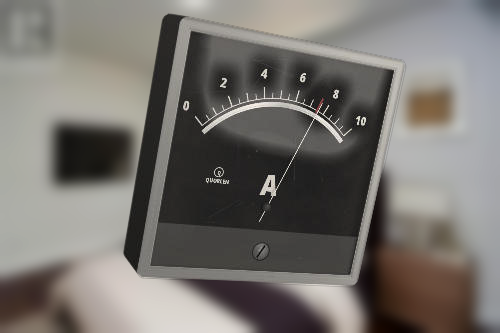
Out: 7.5,A
